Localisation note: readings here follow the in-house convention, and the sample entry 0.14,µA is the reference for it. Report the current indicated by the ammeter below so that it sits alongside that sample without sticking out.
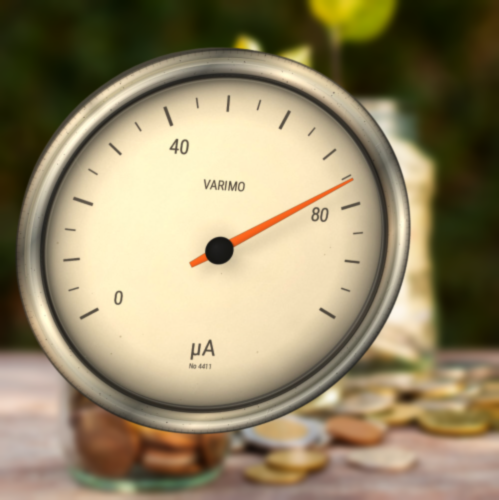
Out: 75,µA
